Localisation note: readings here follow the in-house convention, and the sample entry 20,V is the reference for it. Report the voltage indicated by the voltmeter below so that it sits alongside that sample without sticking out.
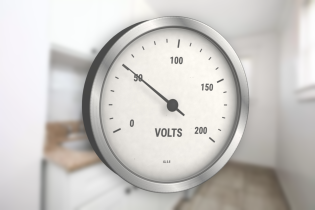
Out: 50,V
